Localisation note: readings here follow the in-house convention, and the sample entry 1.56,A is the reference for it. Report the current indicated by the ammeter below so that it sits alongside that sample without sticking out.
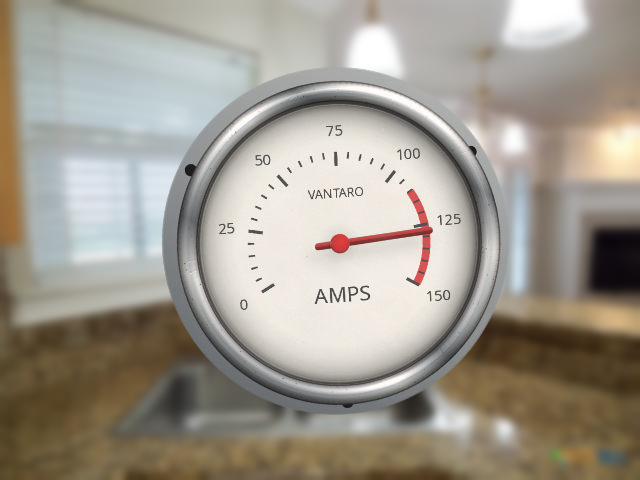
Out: 127.5,A
